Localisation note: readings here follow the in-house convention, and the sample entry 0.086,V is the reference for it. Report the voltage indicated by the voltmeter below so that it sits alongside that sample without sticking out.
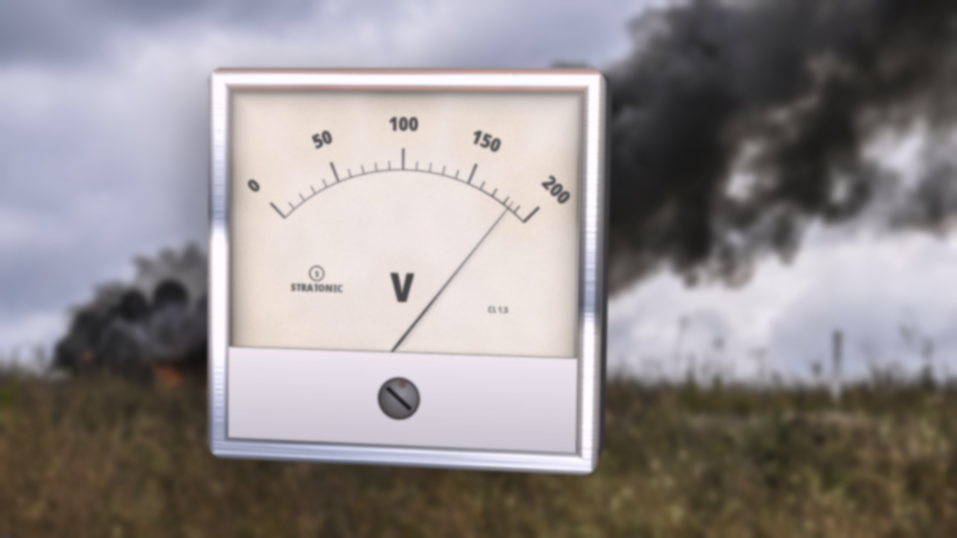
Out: 185,V
